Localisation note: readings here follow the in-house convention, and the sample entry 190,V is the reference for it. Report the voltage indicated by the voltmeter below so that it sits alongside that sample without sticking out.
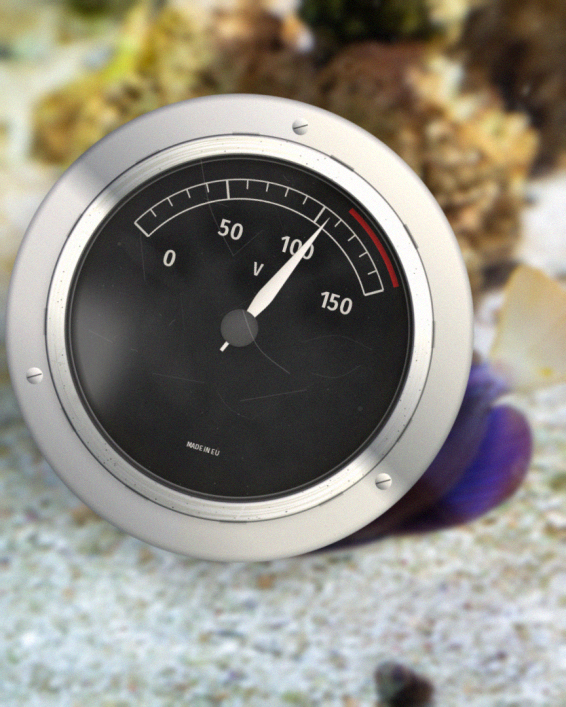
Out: 105,V
